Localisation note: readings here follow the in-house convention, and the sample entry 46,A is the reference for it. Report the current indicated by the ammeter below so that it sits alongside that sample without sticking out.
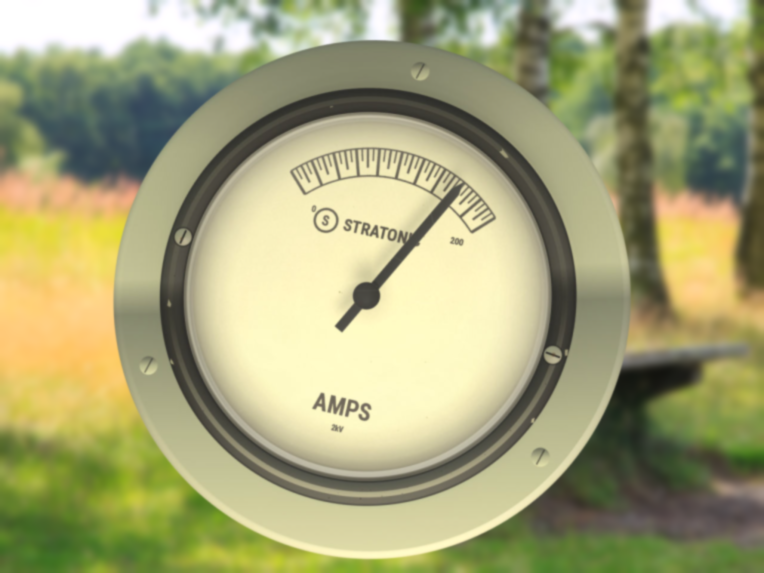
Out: 160,A
